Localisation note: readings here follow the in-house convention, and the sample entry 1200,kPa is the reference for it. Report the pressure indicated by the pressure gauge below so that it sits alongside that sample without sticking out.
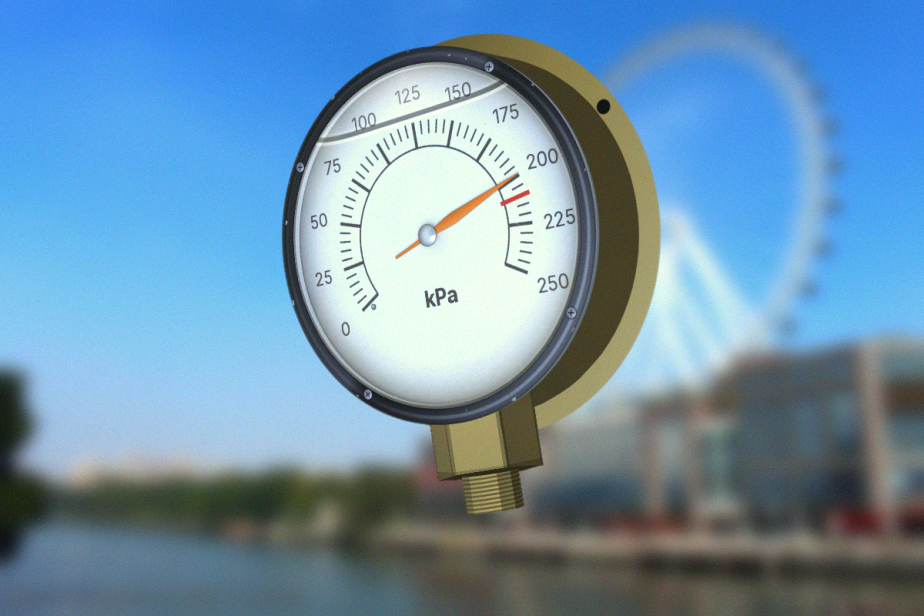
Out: 200,kPa
